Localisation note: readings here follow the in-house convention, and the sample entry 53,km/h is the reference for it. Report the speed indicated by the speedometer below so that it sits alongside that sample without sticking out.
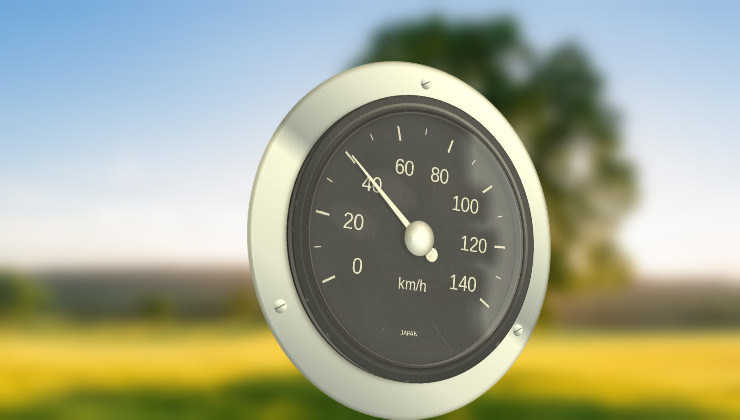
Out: 40,km/h
